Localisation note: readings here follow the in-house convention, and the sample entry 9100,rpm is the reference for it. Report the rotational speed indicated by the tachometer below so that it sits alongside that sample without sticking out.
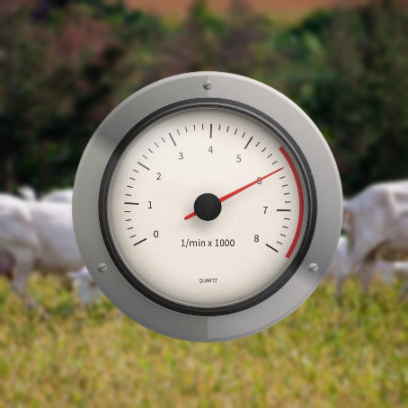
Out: 6000,rpm
